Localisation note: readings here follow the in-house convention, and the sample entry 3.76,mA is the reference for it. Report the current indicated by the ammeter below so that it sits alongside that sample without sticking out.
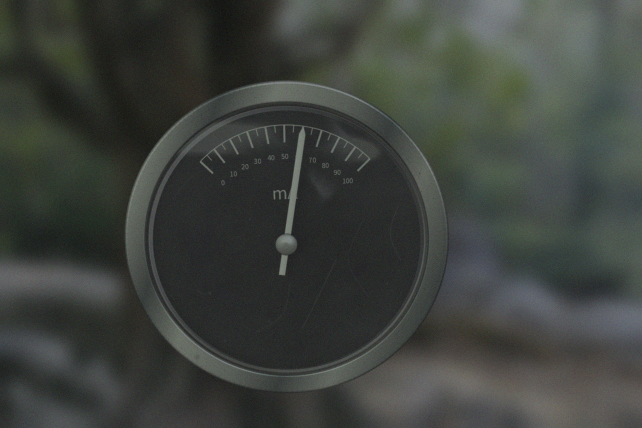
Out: 60,mA
